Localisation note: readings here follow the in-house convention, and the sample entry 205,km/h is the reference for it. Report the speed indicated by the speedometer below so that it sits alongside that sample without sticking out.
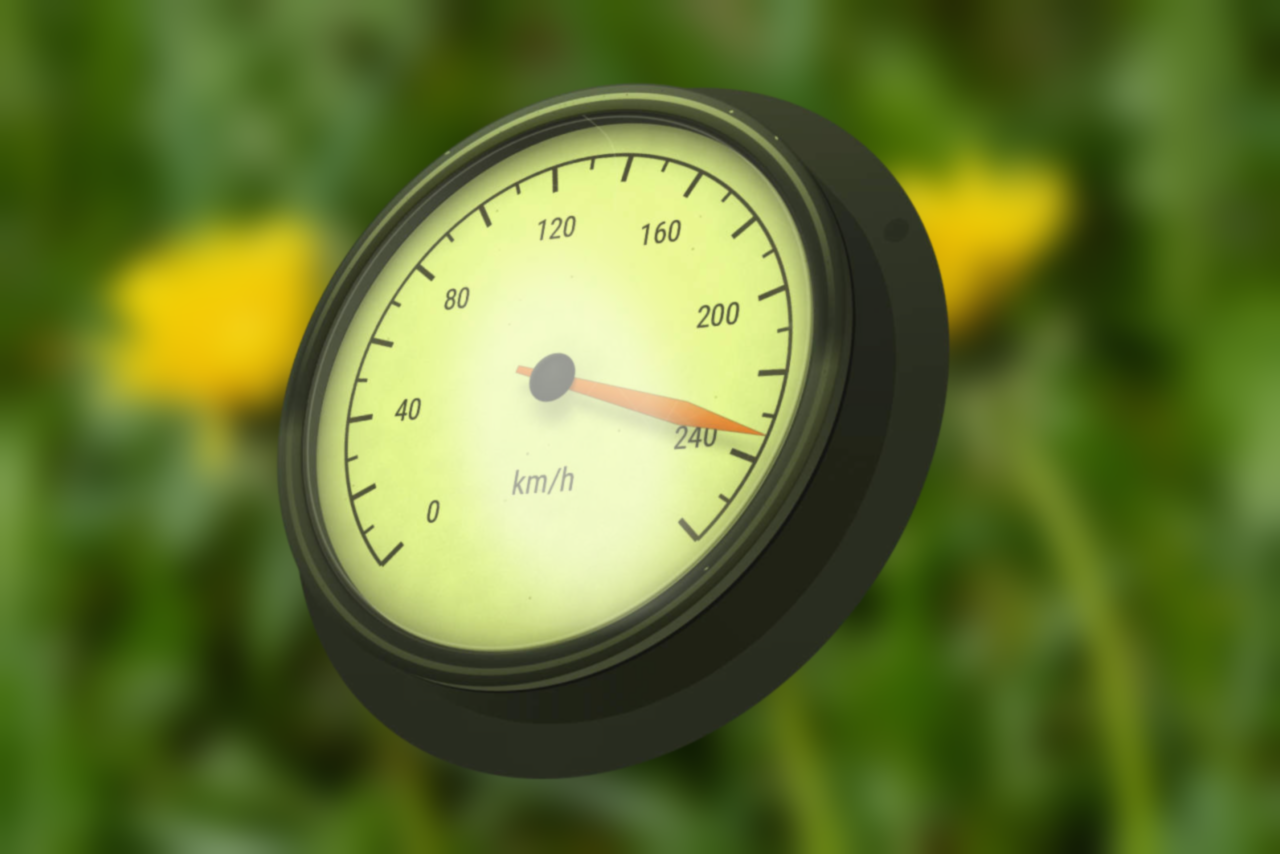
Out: 235,km/h
